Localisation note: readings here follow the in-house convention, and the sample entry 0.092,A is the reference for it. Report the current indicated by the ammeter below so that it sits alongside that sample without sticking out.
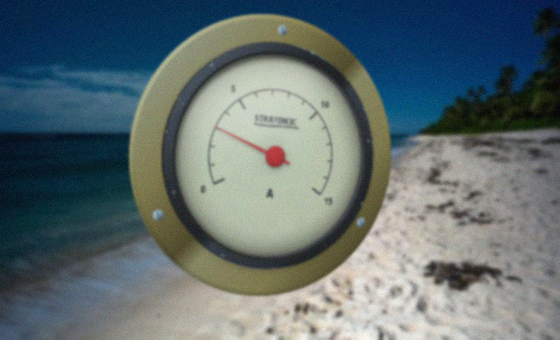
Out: 3,A
